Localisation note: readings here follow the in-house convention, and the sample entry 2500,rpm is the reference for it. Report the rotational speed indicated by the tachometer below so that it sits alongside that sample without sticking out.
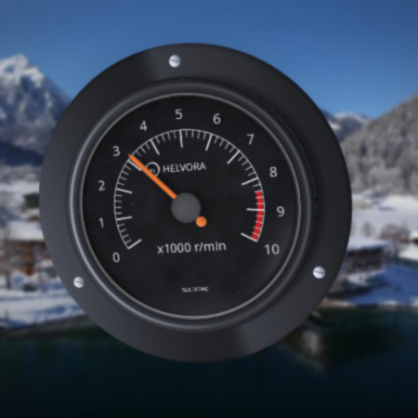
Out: 3200,rpm
